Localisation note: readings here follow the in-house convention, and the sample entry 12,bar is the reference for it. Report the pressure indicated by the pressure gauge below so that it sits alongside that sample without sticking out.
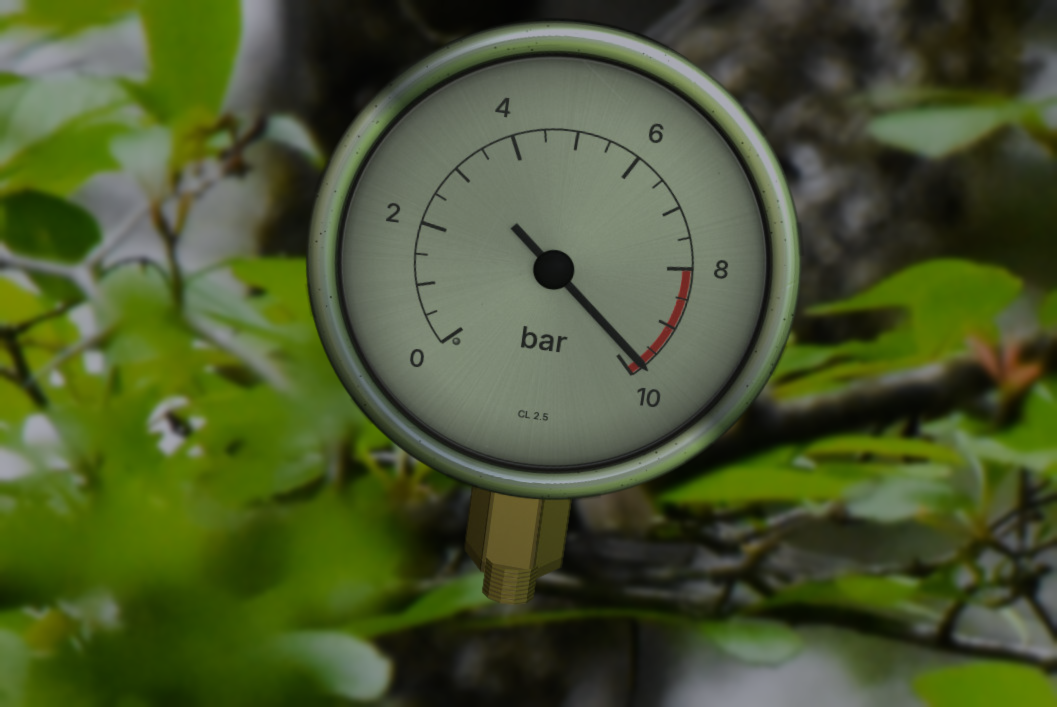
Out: 9.75,bar
